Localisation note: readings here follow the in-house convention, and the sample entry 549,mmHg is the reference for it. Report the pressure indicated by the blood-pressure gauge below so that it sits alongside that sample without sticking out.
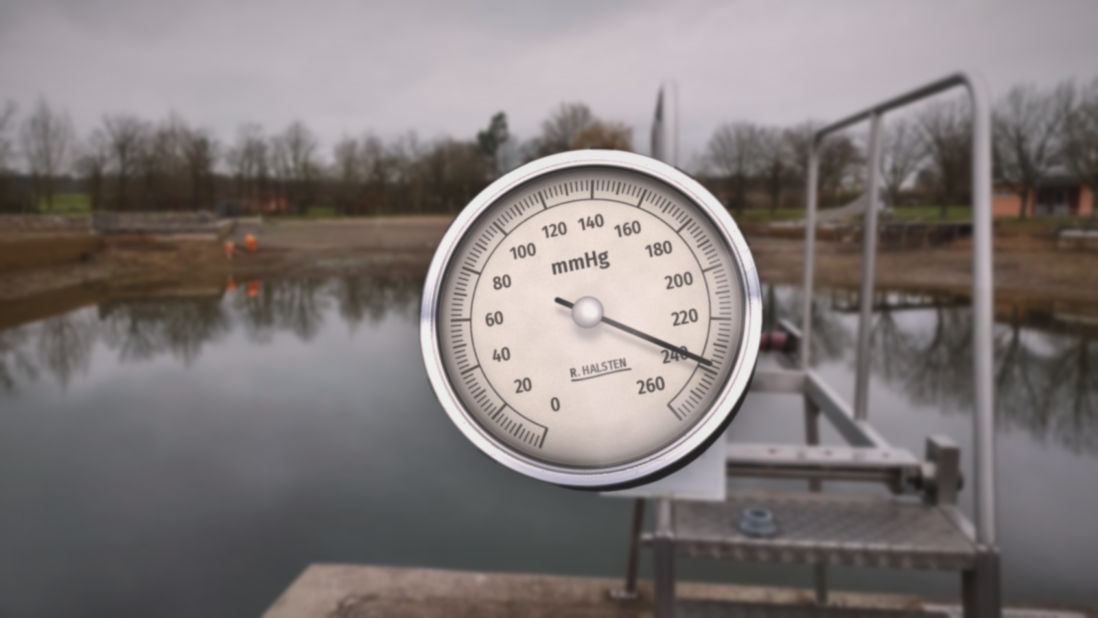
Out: 238,mmHg
